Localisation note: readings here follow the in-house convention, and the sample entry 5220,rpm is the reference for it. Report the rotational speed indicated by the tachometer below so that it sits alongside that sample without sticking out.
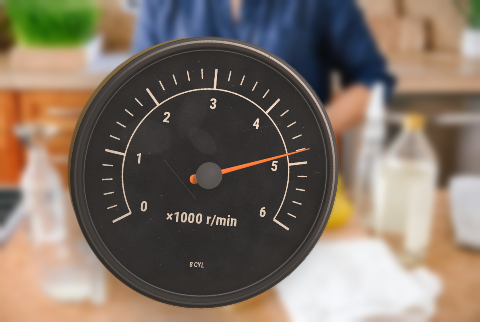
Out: 4800,rpm
